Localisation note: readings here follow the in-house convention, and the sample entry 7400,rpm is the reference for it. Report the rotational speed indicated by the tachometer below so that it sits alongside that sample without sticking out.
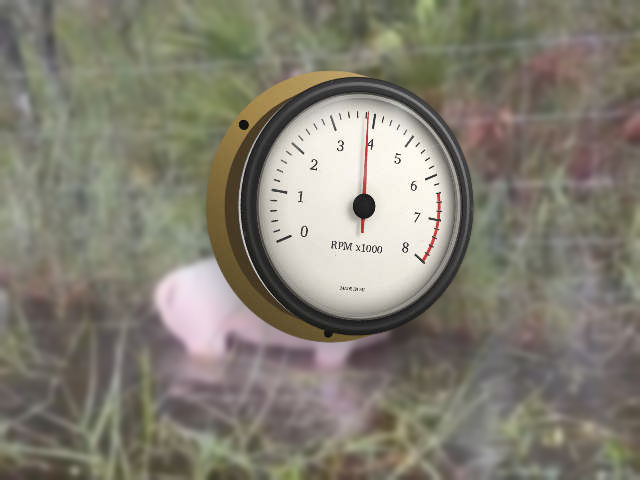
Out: 3800,rpm
